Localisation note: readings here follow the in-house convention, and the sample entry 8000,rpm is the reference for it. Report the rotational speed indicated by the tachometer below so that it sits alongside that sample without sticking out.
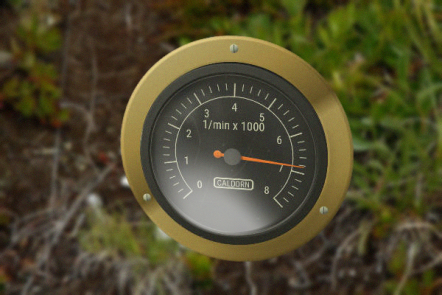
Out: 6800,rpm
